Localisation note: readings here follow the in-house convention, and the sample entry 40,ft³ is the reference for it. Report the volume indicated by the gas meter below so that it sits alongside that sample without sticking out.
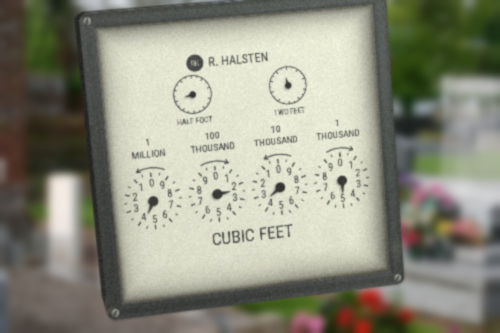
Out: 423500,ft³
